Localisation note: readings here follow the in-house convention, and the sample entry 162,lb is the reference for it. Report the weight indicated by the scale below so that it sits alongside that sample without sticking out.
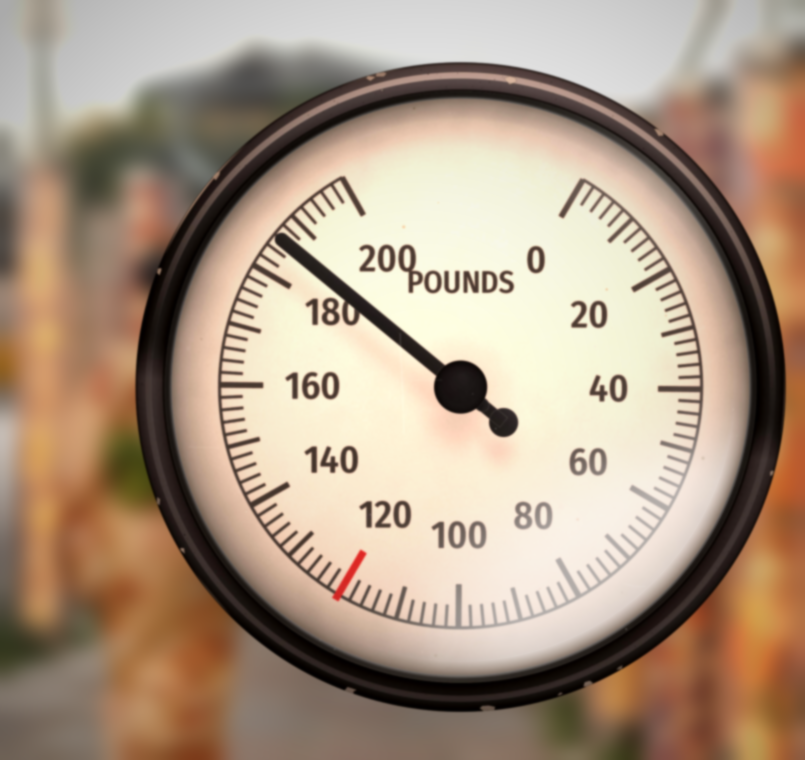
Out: 186,lb
